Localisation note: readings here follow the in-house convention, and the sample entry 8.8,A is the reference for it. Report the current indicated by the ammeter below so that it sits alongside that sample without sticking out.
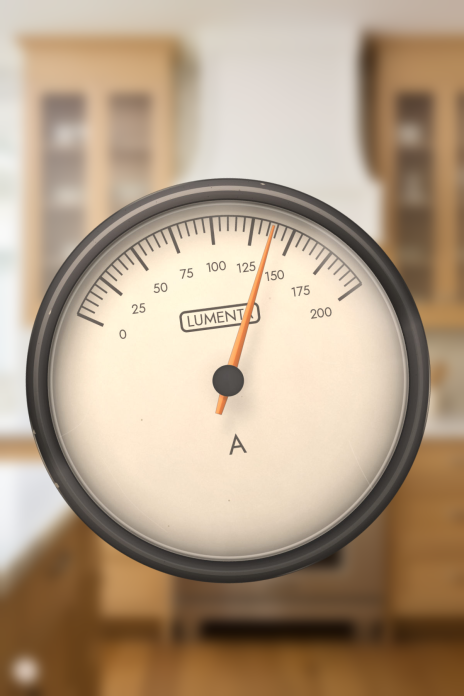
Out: 137.5,A
